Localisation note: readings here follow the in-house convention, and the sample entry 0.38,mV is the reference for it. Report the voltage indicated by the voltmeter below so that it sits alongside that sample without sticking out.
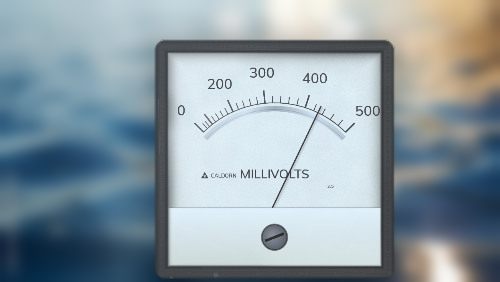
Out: 430,mV
